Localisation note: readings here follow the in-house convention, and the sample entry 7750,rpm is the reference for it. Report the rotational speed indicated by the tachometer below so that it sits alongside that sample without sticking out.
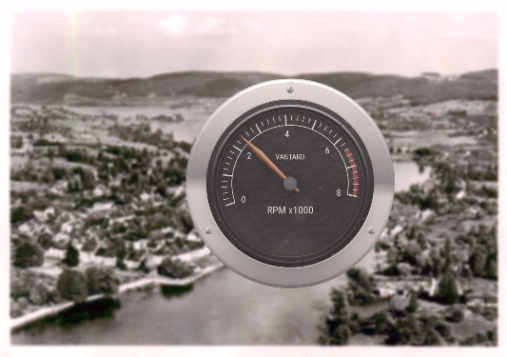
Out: 2400,rpm
